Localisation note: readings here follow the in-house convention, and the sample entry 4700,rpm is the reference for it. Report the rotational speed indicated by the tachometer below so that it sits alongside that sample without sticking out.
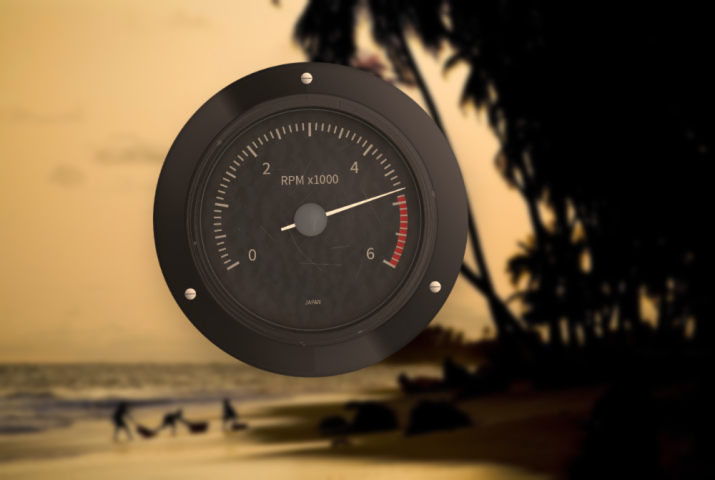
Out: 4800,rpm
